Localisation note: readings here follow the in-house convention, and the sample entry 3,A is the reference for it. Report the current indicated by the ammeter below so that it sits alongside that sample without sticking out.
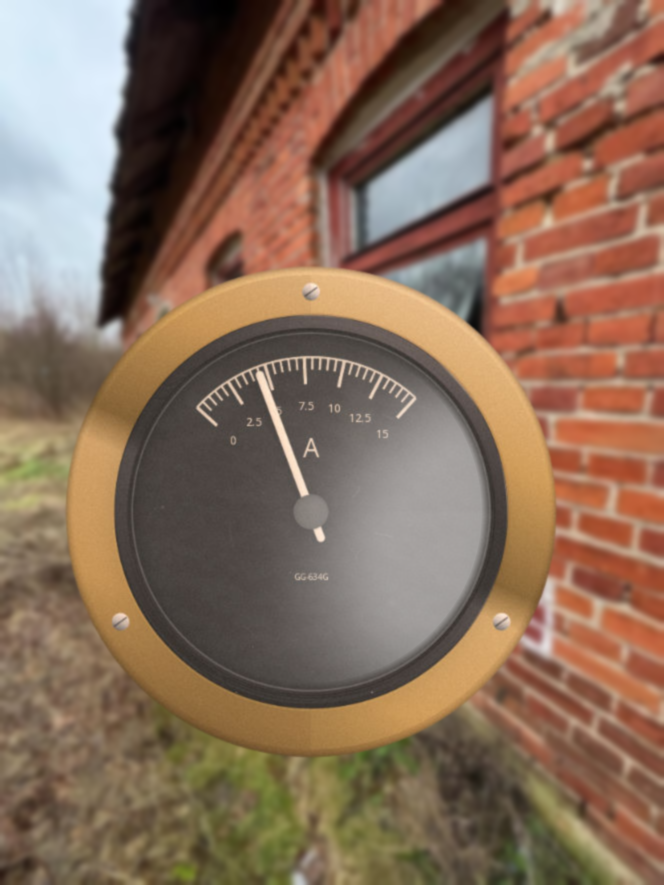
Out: 4.5,A
